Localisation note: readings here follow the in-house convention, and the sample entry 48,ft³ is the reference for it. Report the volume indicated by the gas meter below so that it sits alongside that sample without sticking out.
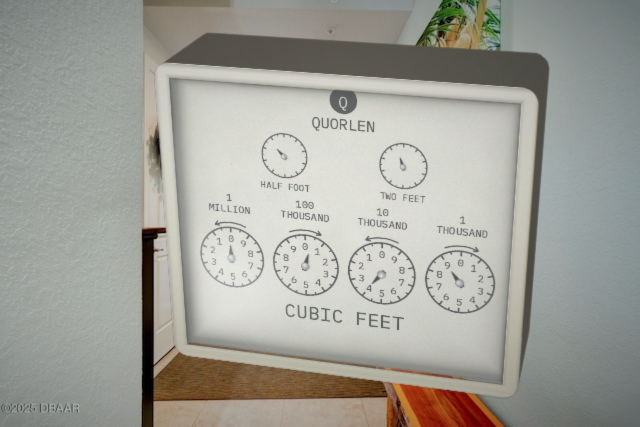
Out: 3900,ft³
